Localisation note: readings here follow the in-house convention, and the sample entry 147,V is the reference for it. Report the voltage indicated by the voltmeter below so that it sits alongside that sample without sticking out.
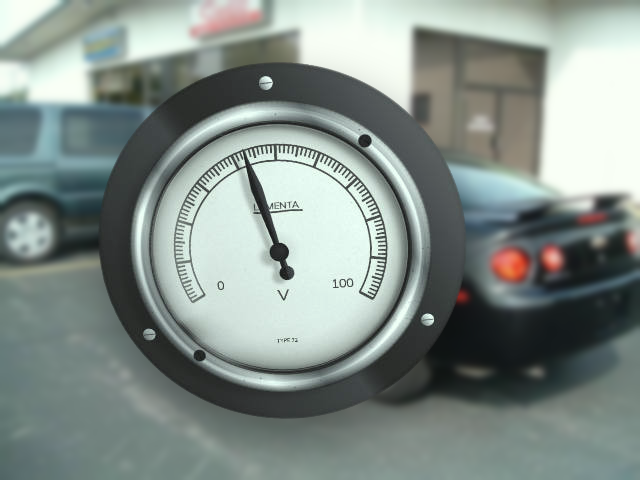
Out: 43,V
